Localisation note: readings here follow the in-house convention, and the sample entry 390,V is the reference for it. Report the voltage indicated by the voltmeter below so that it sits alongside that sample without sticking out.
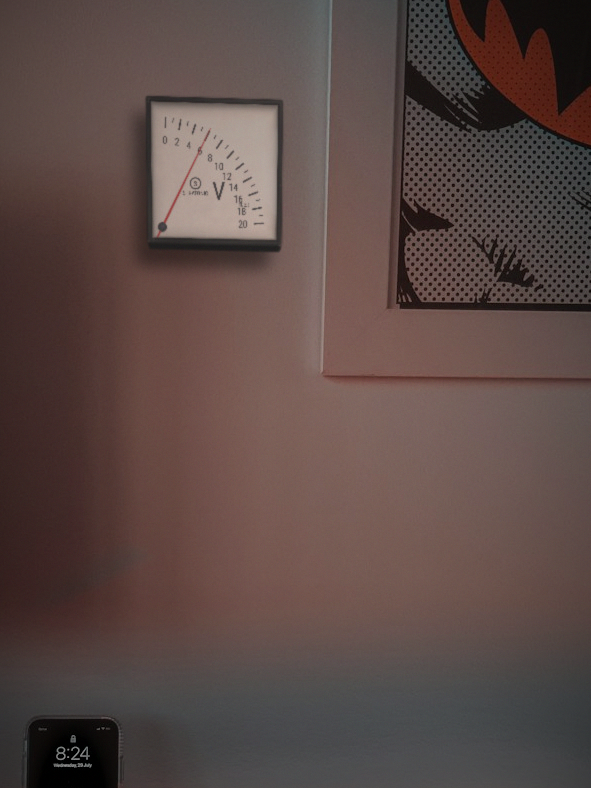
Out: 6,V
